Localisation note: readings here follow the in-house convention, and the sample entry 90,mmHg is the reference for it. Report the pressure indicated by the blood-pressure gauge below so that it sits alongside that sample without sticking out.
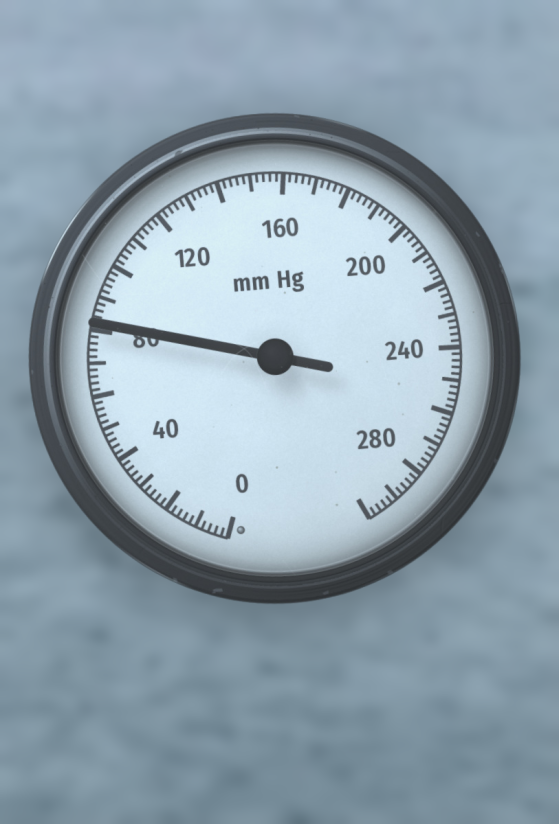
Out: 82,mmHg
